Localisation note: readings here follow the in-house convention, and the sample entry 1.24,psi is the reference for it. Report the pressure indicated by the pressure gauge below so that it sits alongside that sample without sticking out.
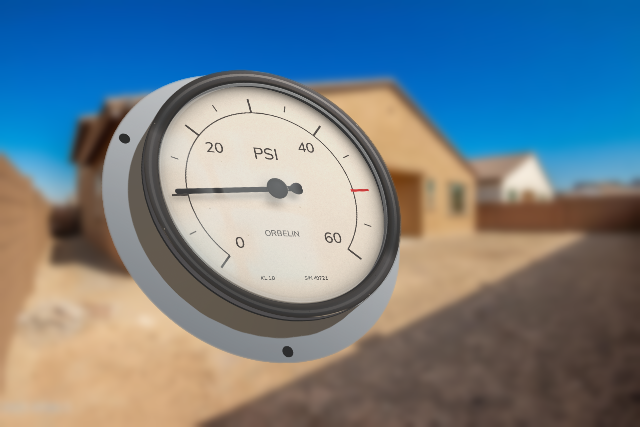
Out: 10,psi
